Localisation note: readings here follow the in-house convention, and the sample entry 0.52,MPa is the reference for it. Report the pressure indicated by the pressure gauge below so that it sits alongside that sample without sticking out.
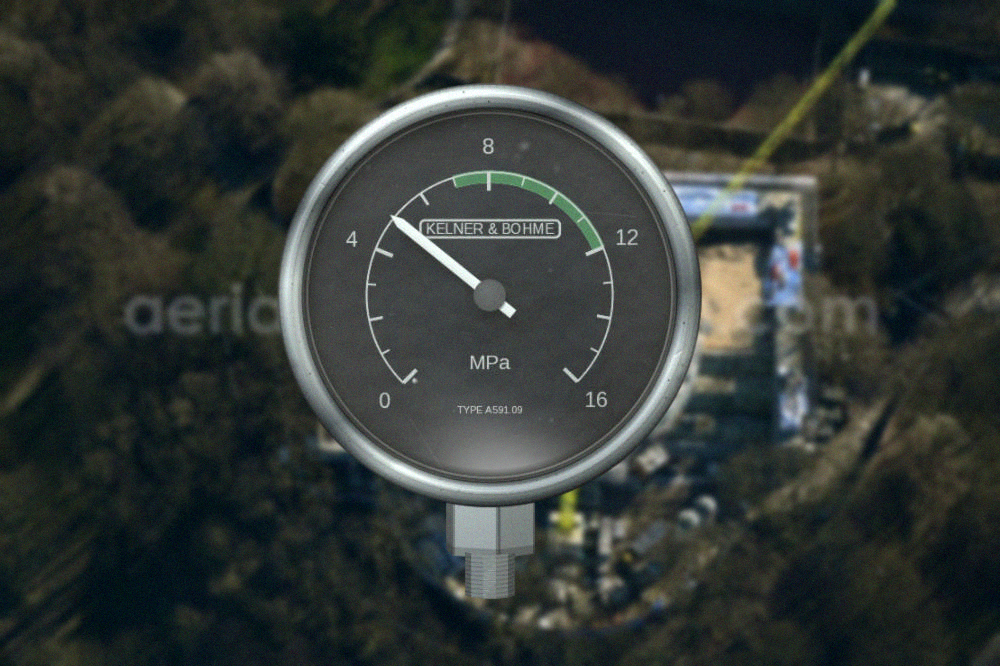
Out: 5,MPa
